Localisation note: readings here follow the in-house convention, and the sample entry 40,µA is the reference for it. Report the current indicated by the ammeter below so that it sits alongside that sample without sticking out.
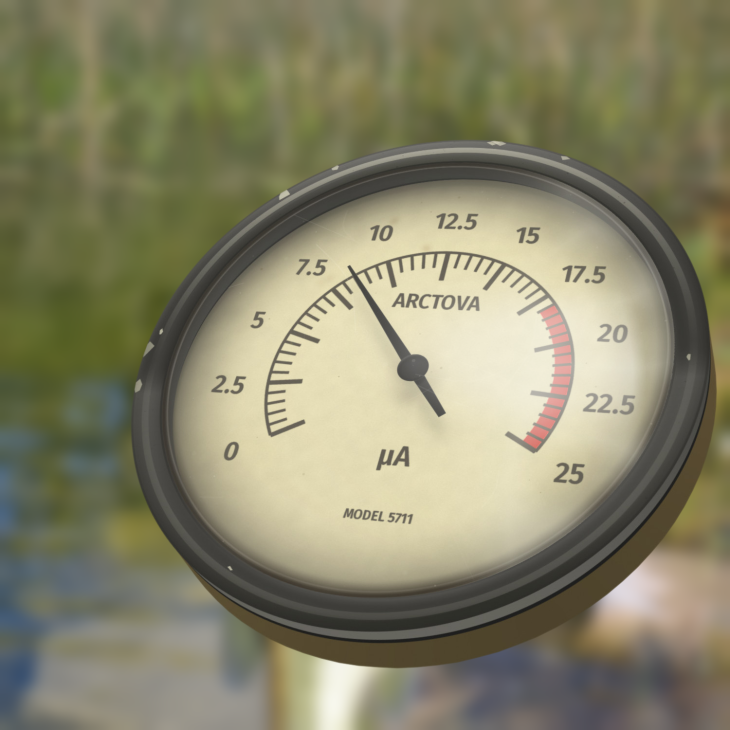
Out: 8.5,µA
